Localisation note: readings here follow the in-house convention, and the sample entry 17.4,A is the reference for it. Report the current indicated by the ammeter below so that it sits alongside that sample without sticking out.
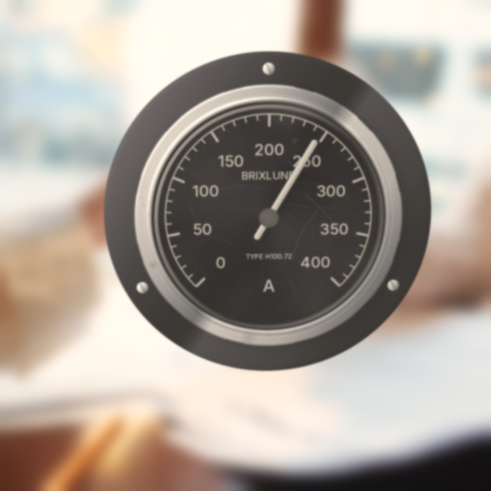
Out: 245,A
